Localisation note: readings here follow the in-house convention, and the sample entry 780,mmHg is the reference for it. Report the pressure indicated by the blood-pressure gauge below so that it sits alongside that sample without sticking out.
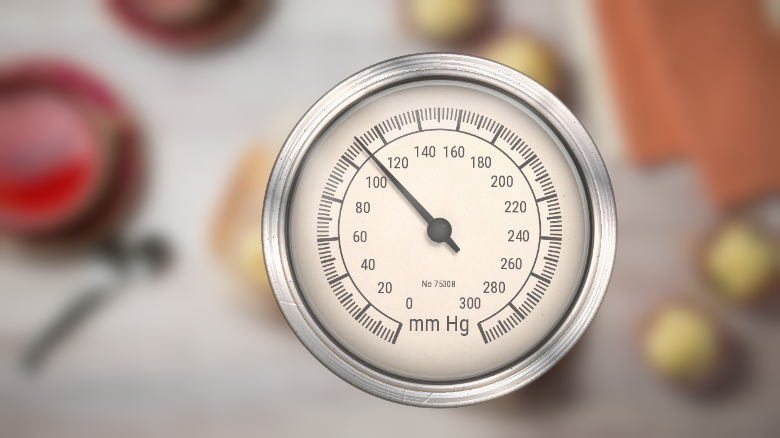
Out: 110,mmHg
